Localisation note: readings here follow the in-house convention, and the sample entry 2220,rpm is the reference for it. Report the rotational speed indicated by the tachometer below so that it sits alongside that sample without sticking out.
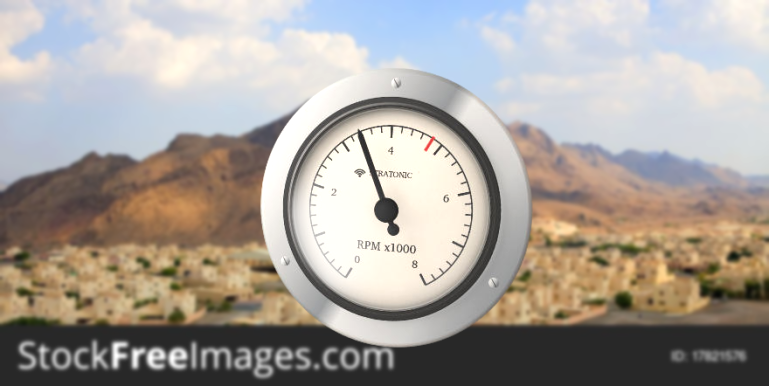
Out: 3400,rpm
